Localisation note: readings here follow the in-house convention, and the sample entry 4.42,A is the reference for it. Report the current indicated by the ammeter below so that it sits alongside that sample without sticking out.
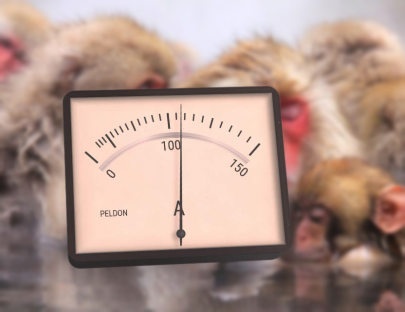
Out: 107.5,A
